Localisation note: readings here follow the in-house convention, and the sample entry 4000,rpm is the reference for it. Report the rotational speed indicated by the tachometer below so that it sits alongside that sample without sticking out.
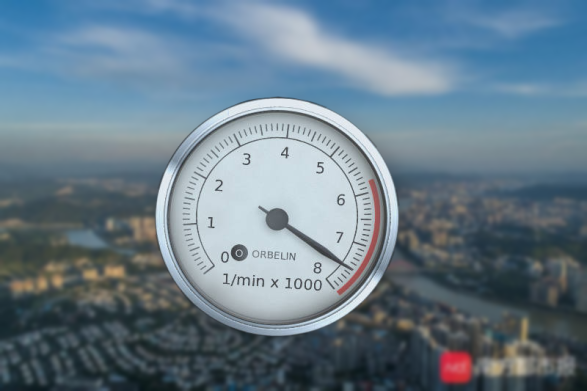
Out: 7500,rpm
